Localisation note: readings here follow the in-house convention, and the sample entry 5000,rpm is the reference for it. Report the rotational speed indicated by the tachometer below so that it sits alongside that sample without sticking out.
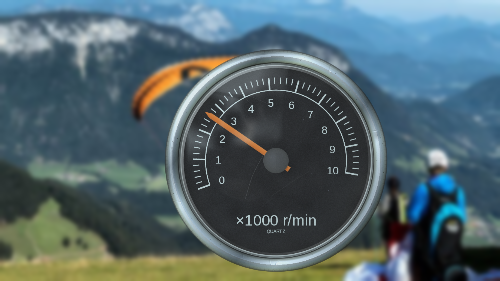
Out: 2600,rpm
